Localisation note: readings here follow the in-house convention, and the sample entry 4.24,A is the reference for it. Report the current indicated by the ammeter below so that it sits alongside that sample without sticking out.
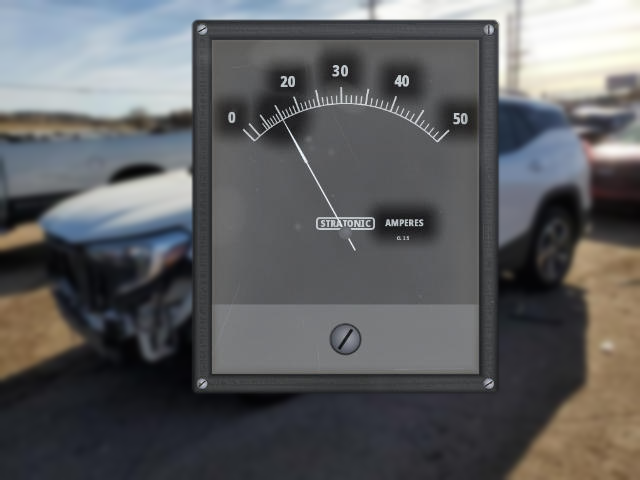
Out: 15,A
